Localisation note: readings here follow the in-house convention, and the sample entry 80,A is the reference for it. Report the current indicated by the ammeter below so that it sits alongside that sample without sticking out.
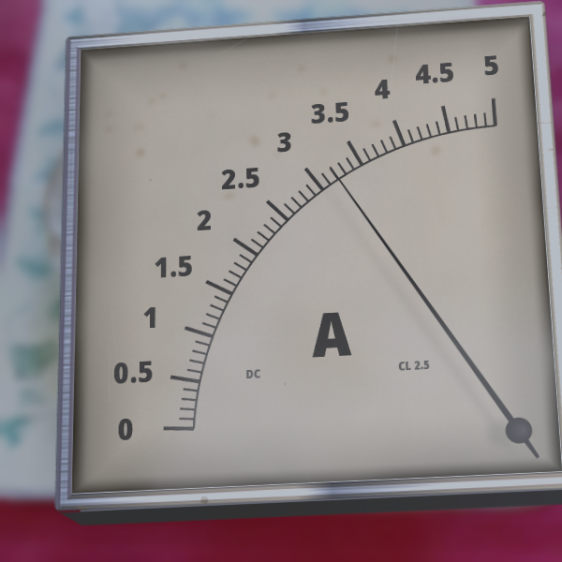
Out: 3.2,A
